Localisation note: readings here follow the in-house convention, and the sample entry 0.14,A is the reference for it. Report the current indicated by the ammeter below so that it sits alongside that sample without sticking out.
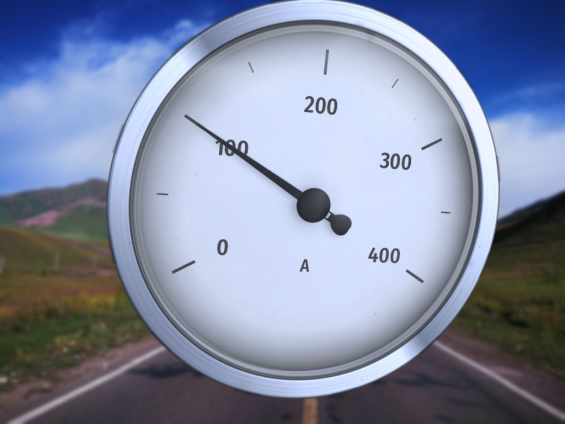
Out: 100,A
